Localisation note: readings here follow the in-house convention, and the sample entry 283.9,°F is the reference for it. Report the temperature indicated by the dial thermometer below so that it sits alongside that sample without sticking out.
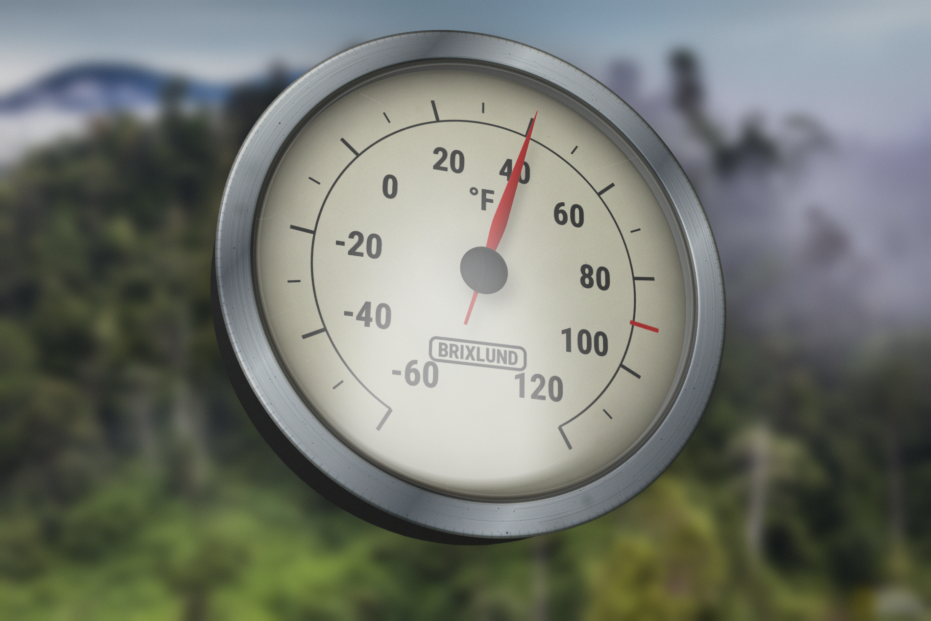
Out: 40,°F
